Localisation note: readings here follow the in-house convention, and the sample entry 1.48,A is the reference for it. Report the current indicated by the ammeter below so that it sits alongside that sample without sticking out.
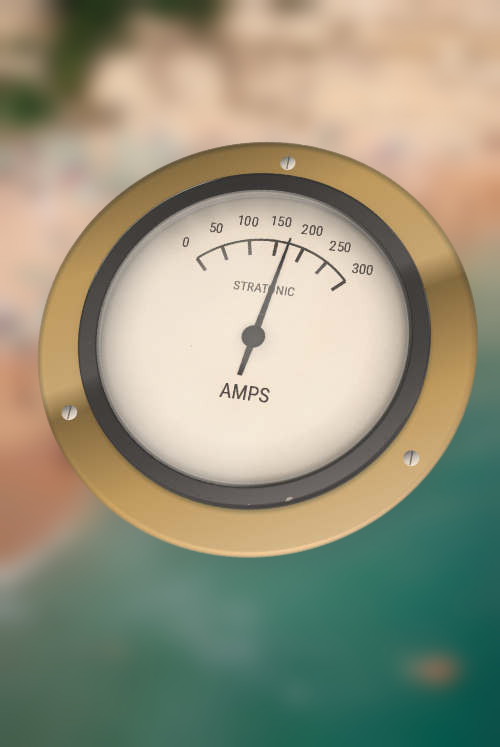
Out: 175,A
